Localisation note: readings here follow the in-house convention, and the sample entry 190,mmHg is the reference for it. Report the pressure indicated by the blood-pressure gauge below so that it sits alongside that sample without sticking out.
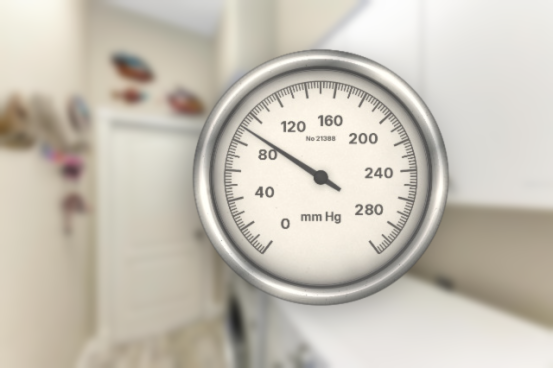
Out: 90,mmHg
